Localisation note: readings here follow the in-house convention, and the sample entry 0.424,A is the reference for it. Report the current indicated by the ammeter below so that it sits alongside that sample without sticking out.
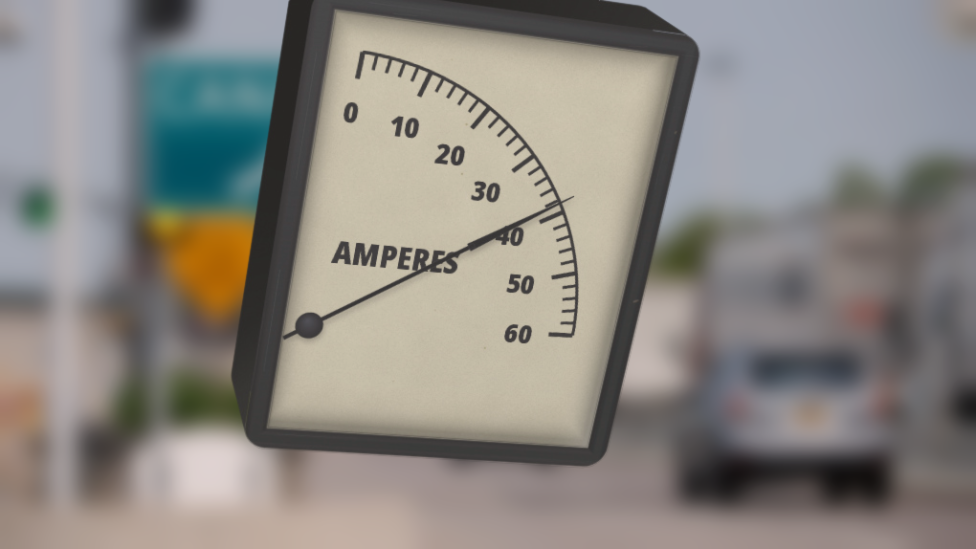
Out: 38,A
